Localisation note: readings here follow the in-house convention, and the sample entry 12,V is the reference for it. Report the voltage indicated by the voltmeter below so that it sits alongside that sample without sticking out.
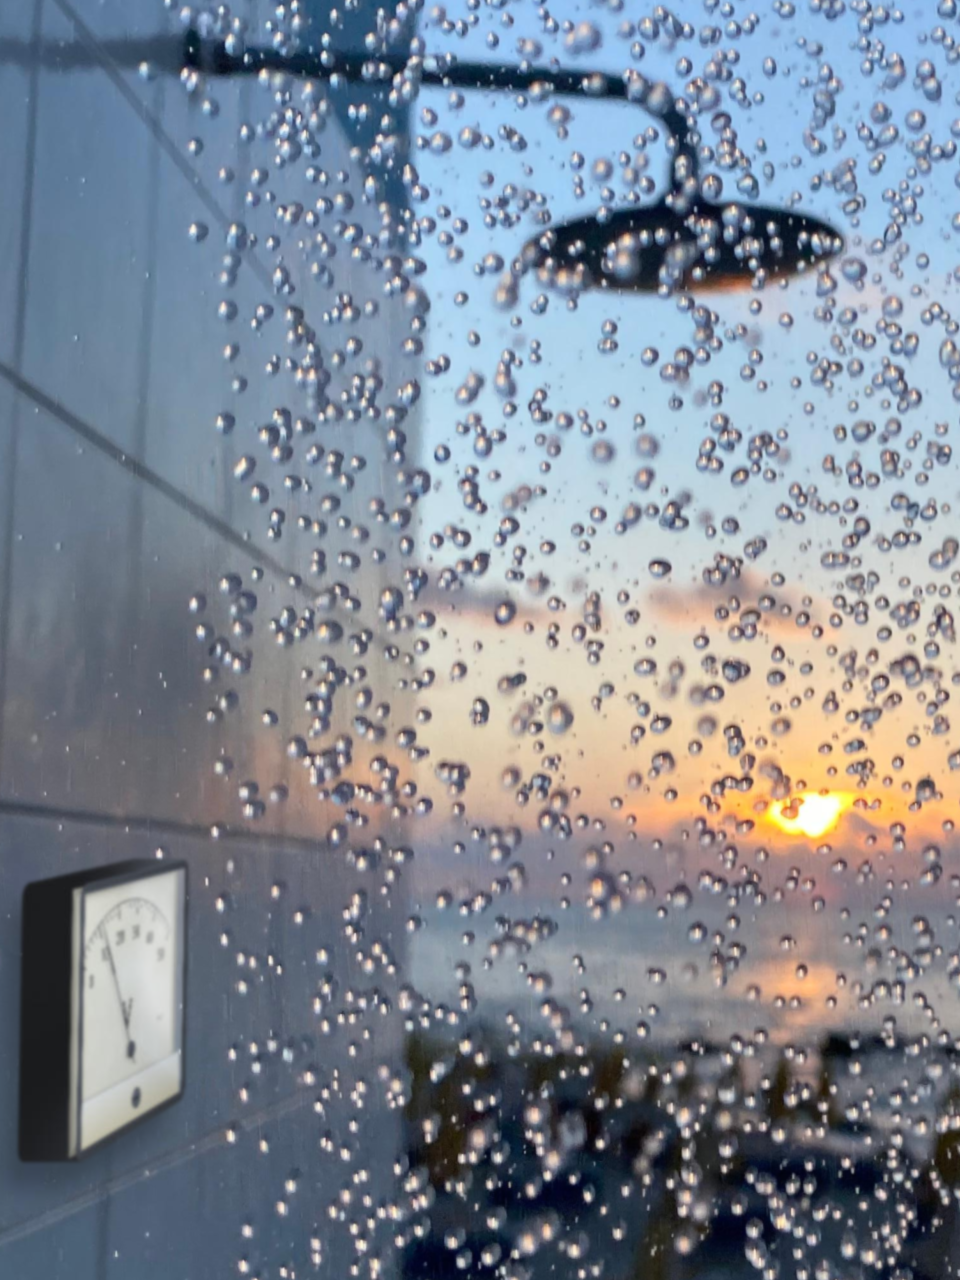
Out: 10,V
